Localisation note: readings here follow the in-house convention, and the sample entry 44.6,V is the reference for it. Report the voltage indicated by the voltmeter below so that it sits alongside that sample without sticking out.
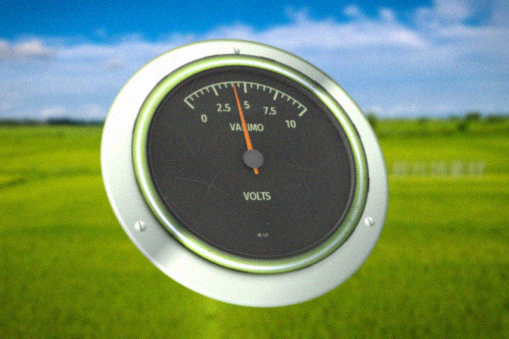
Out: 4,V
